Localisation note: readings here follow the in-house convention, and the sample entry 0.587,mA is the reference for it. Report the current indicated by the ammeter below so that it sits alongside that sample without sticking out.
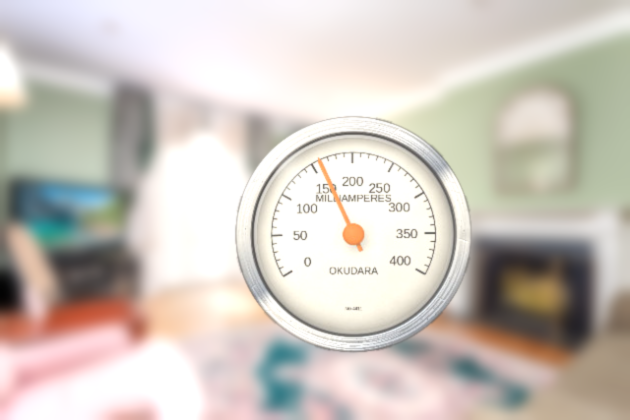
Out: 160,mA
